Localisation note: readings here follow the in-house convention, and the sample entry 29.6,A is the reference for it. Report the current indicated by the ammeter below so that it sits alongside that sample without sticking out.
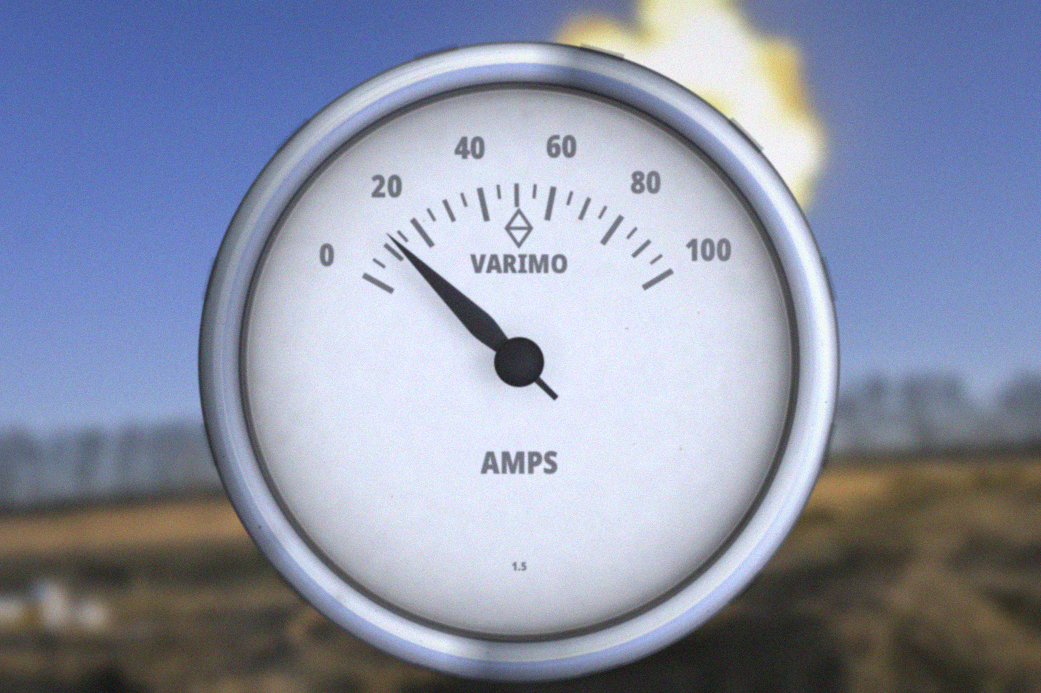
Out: 12.5,A
